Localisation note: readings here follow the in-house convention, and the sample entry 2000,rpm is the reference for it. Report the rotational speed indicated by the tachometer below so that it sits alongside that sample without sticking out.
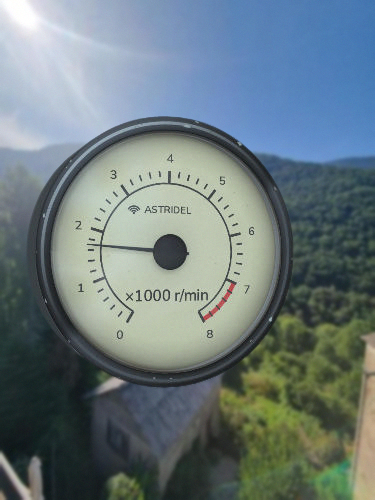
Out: 1700,rpm
